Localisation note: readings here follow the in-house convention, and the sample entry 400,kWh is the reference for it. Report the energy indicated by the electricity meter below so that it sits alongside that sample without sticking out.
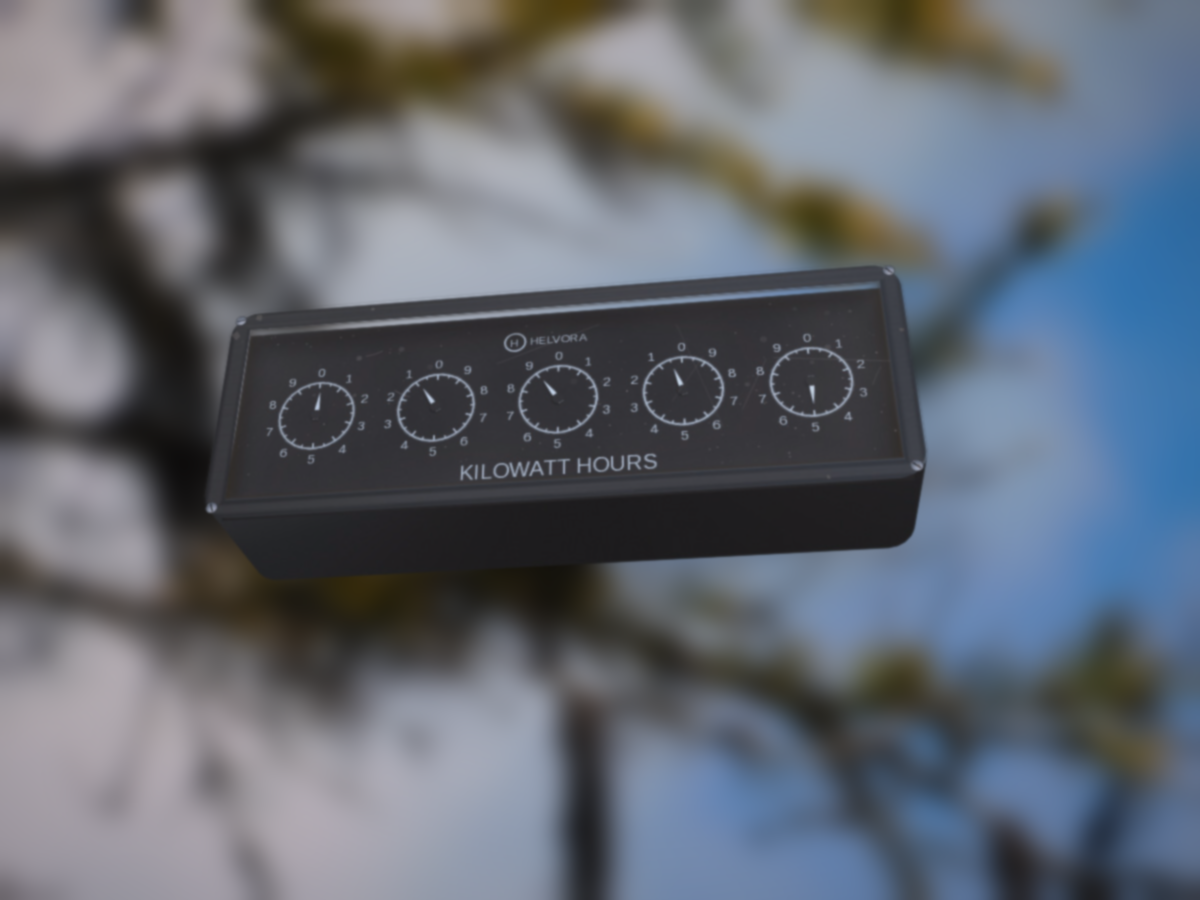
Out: 905,kWh
